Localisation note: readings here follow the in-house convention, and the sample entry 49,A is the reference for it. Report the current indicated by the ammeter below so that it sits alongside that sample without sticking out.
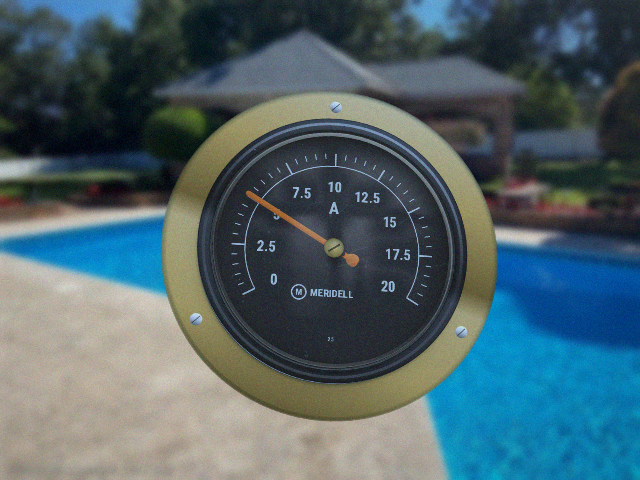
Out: 5,A
